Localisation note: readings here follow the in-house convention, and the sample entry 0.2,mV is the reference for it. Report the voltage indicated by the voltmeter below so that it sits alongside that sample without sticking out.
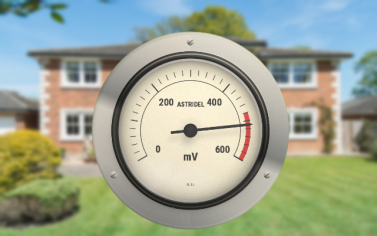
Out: 510,mV
